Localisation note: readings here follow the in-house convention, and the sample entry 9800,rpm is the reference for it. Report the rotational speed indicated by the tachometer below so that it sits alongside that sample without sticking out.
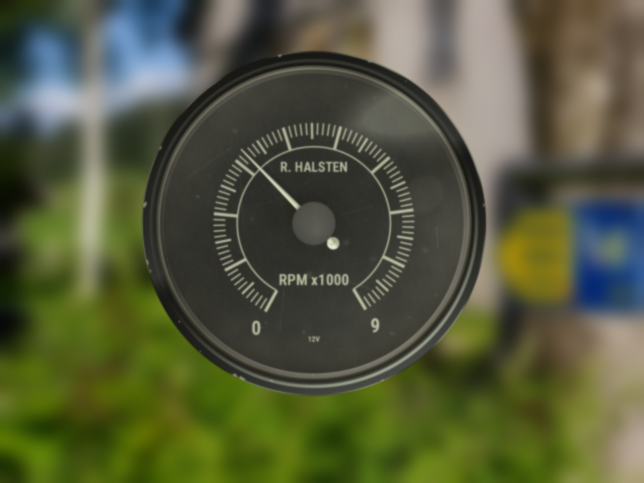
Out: 3200,rpm
